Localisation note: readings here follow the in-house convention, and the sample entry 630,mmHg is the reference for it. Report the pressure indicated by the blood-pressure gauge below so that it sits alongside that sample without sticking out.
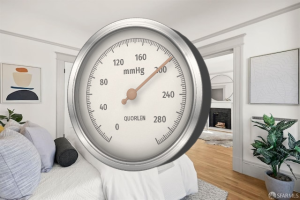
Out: 200,mmHg
